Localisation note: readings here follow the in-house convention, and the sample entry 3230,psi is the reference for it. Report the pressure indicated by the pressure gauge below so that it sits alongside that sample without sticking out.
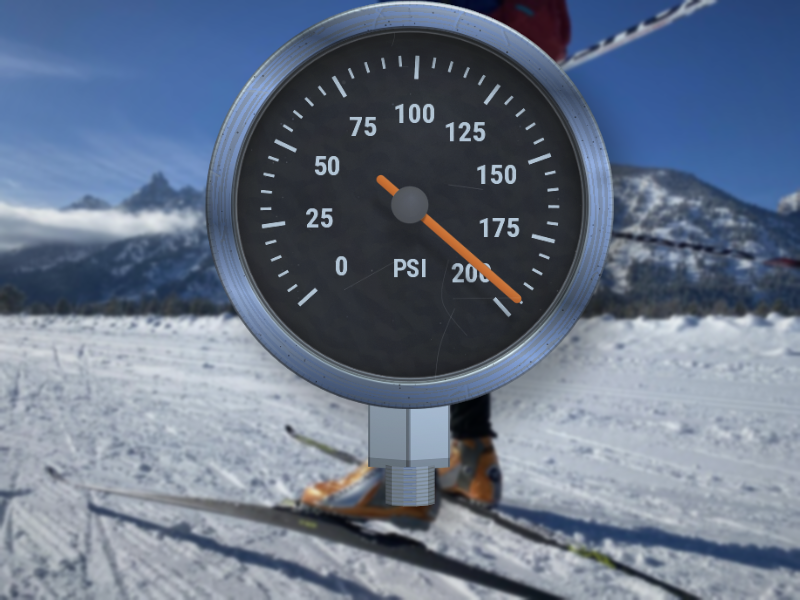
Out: 195,psi
